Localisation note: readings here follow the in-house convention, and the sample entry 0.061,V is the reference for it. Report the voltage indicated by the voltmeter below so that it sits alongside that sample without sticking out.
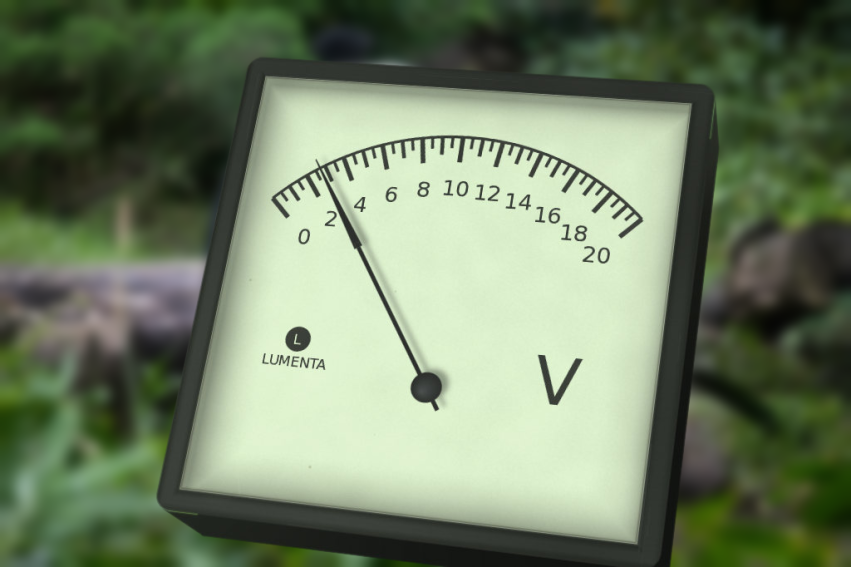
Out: 2.75,V
